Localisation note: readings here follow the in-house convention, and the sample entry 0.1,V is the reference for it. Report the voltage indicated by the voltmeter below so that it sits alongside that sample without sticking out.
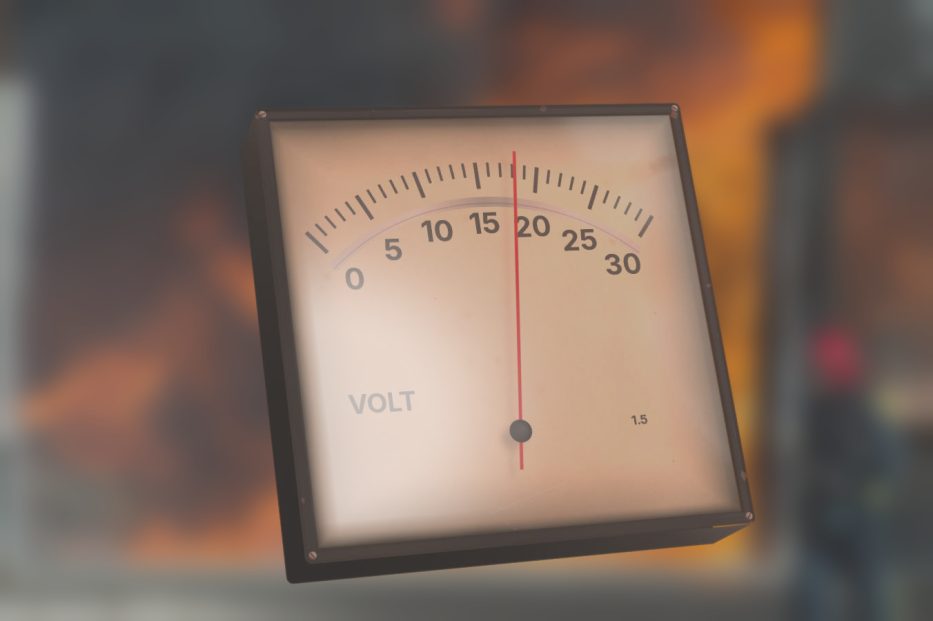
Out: 18,V
